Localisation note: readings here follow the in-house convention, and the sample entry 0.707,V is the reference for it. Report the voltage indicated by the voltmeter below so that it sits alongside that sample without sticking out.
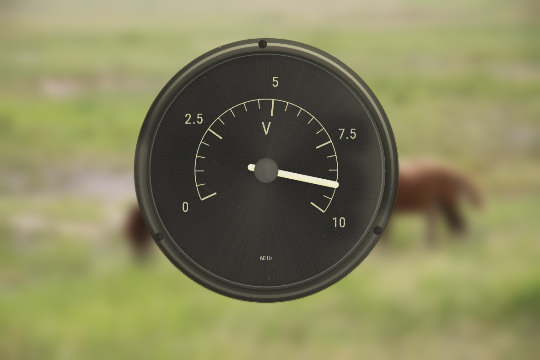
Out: 9,V
